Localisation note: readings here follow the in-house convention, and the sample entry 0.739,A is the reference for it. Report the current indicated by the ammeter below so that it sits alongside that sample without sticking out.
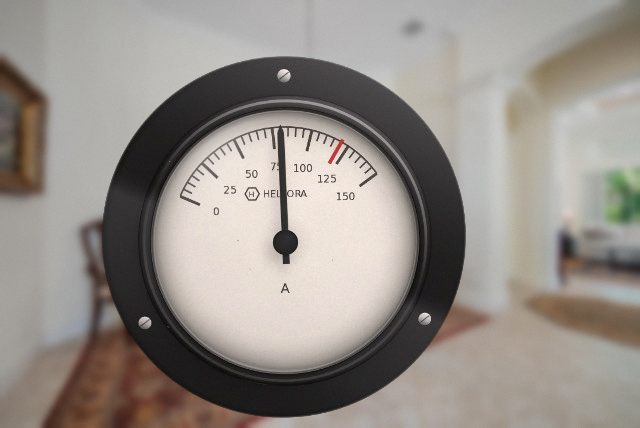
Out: 80,A
